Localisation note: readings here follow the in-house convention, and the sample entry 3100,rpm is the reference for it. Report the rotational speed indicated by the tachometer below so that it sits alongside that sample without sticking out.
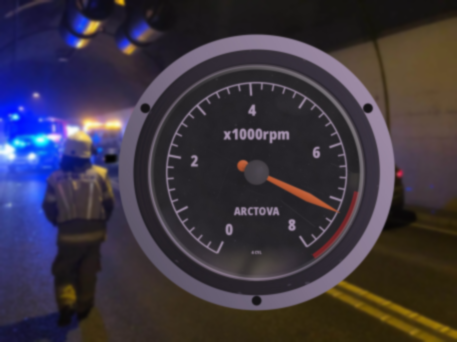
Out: 7200,rpm
